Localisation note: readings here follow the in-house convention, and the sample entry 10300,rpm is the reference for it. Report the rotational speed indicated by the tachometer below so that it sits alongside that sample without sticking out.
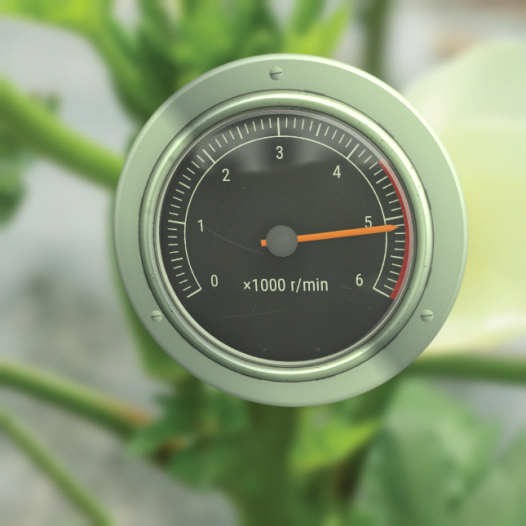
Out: 5100,rpm
